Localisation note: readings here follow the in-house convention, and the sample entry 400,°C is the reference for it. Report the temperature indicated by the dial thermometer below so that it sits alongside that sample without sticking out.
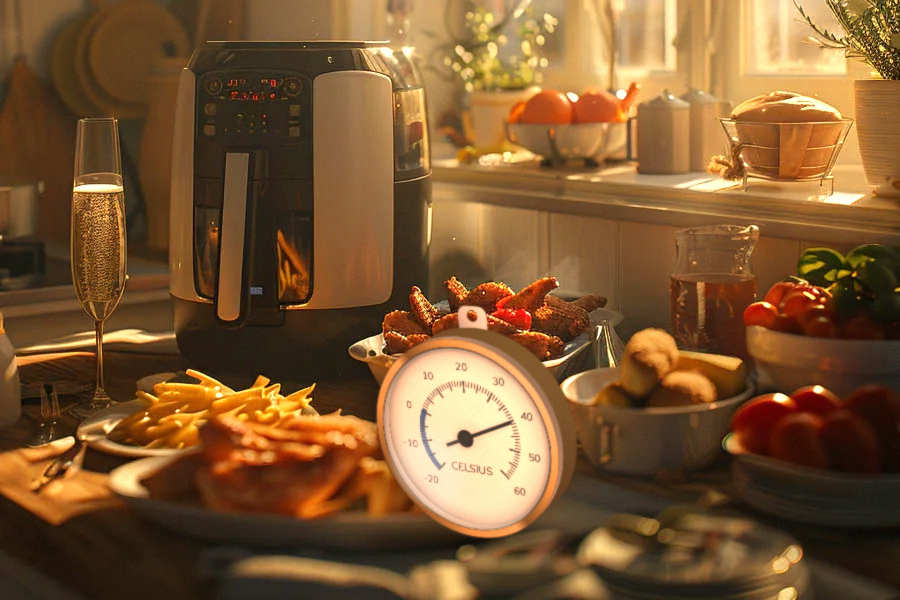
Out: 40,°C
